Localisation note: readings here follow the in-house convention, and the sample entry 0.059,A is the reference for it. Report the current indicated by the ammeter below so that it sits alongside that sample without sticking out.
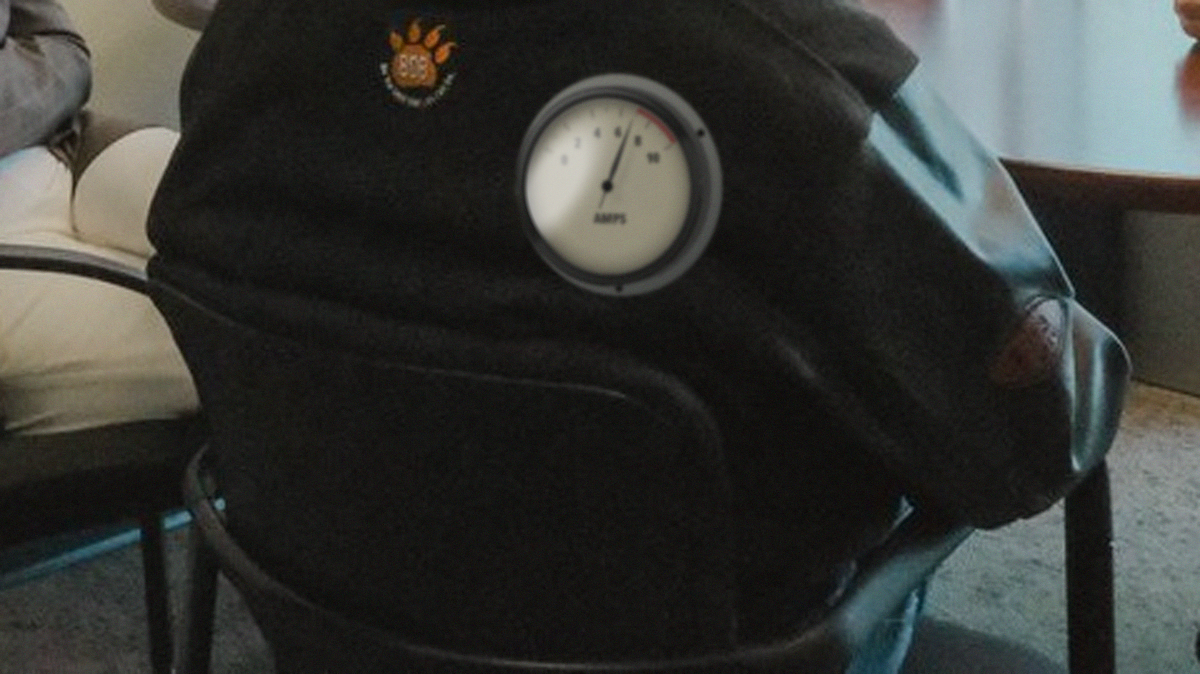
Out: 7,A
